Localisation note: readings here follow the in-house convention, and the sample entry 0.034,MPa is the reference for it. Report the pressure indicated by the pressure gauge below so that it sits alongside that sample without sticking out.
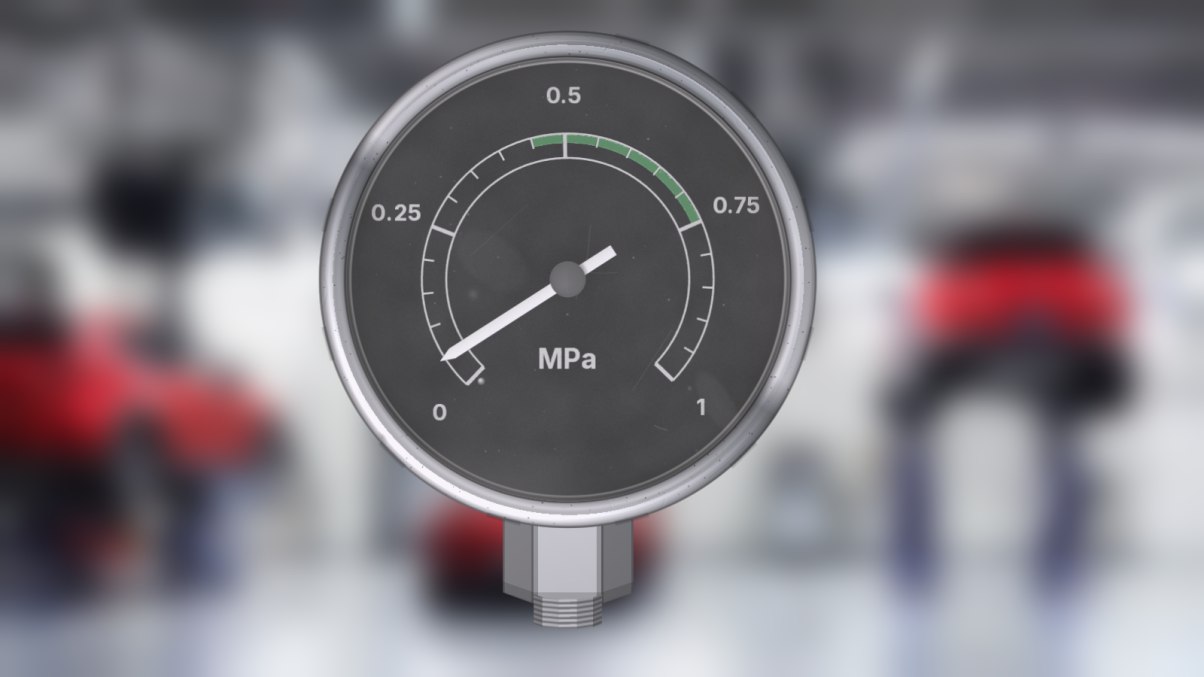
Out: 0.05,MPa
